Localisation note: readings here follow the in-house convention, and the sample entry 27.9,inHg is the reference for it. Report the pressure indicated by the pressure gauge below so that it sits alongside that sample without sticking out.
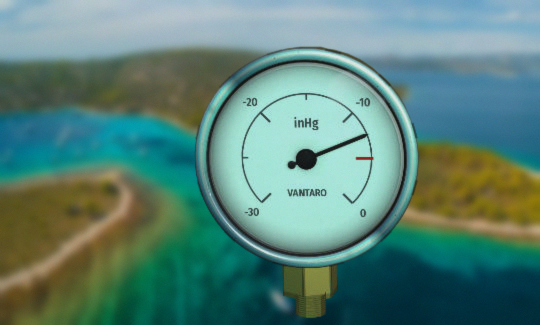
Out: -7.5,inHg
